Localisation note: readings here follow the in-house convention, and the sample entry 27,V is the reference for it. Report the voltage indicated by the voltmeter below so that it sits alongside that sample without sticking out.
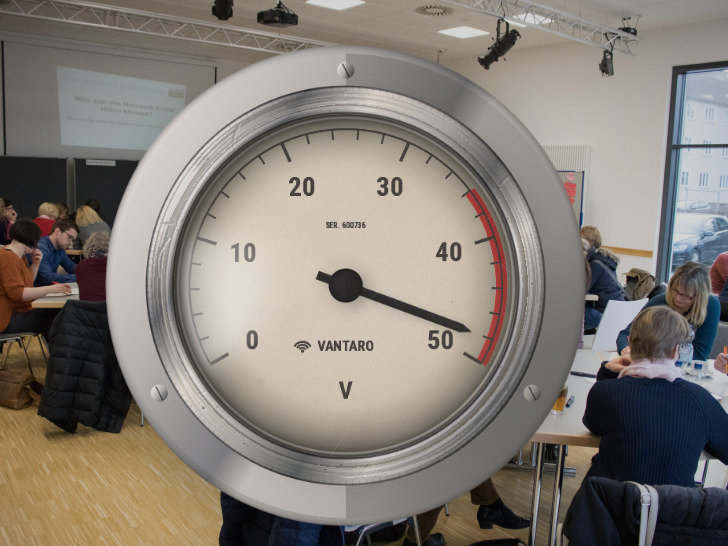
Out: 48,V
